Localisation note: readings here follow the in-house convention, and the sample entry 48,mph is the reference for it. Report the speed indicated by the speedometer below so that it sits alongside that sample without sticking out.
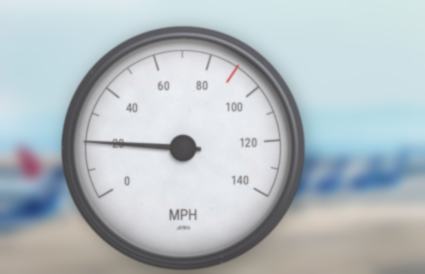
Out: 20,mph
